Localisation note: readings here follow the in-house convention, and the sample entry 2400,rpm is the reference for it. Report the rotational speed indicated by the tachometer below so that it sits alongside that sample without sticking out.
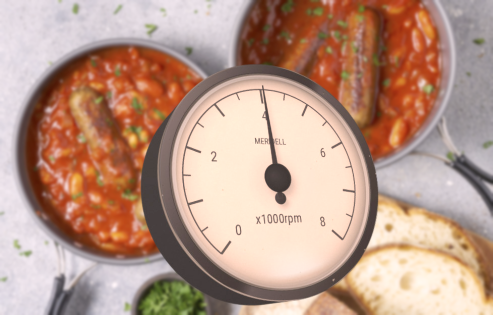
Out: 4000,rpm
